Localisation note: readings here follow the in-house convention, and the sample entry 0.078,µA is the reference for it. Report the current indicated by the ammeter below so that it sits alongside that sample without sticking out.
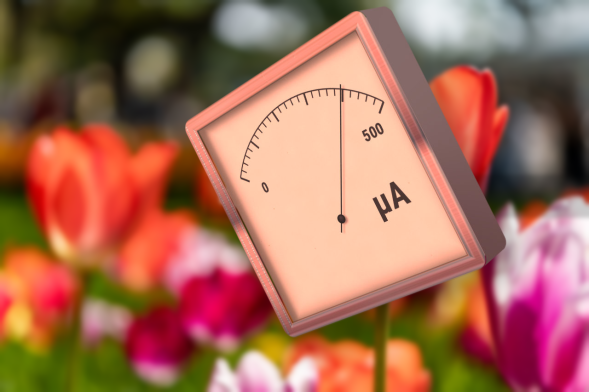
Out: 400,µA
